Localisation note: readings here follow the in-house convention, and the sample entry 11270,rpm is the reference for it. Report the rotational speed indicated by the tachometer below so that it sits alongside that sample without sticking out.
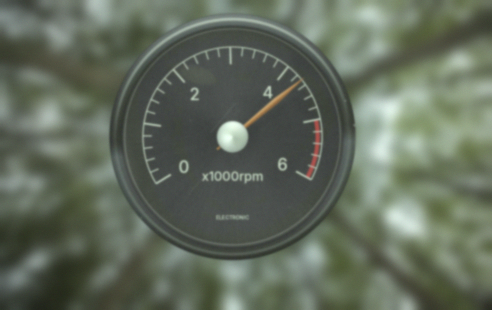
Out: 4300,rpm
